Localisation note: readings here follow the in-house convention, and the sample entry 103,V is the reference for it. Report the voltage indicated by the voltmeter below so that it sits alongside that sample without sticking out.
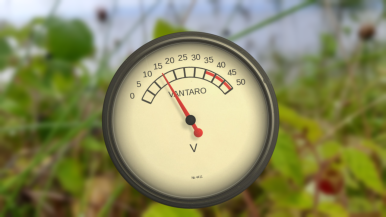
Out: 15,V
